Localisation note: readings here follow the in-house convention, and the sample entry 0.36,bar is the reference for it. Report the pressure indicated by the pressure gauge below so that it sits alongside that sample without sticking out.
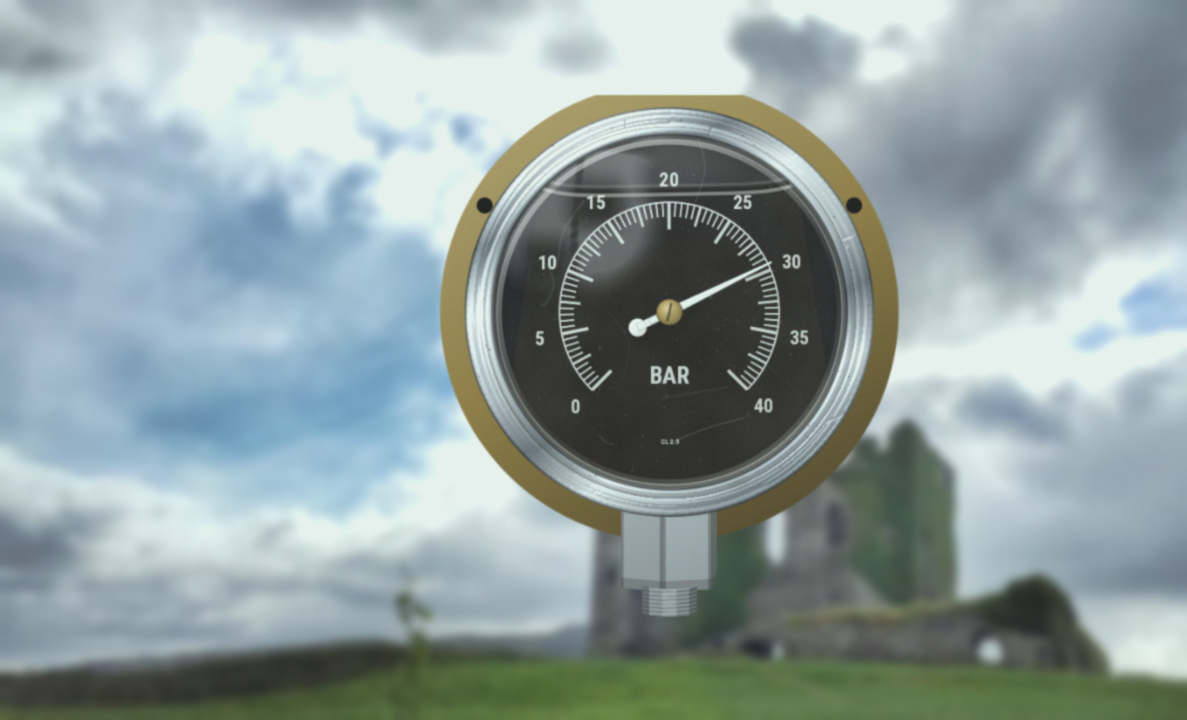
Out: 29.5,bar
